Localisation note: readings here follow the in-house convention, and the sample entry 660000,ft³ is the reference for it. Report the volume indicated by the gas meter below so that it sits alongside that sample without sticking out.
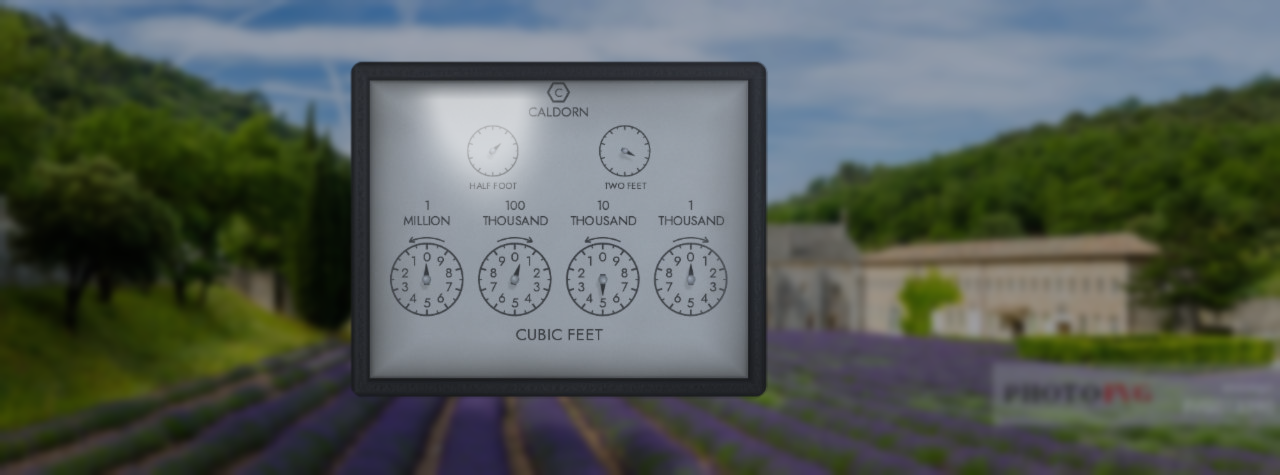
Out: 5000,ft³
